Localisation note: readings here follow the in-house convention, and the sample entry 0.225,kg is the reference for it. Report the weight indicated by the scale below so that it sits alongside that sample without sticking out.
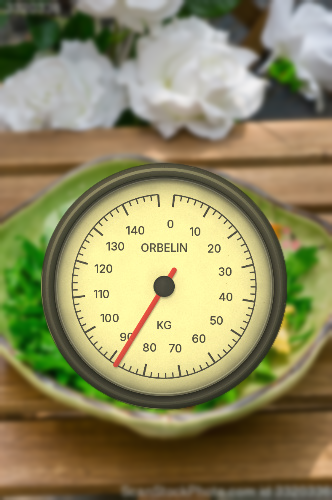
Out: 88,kg
